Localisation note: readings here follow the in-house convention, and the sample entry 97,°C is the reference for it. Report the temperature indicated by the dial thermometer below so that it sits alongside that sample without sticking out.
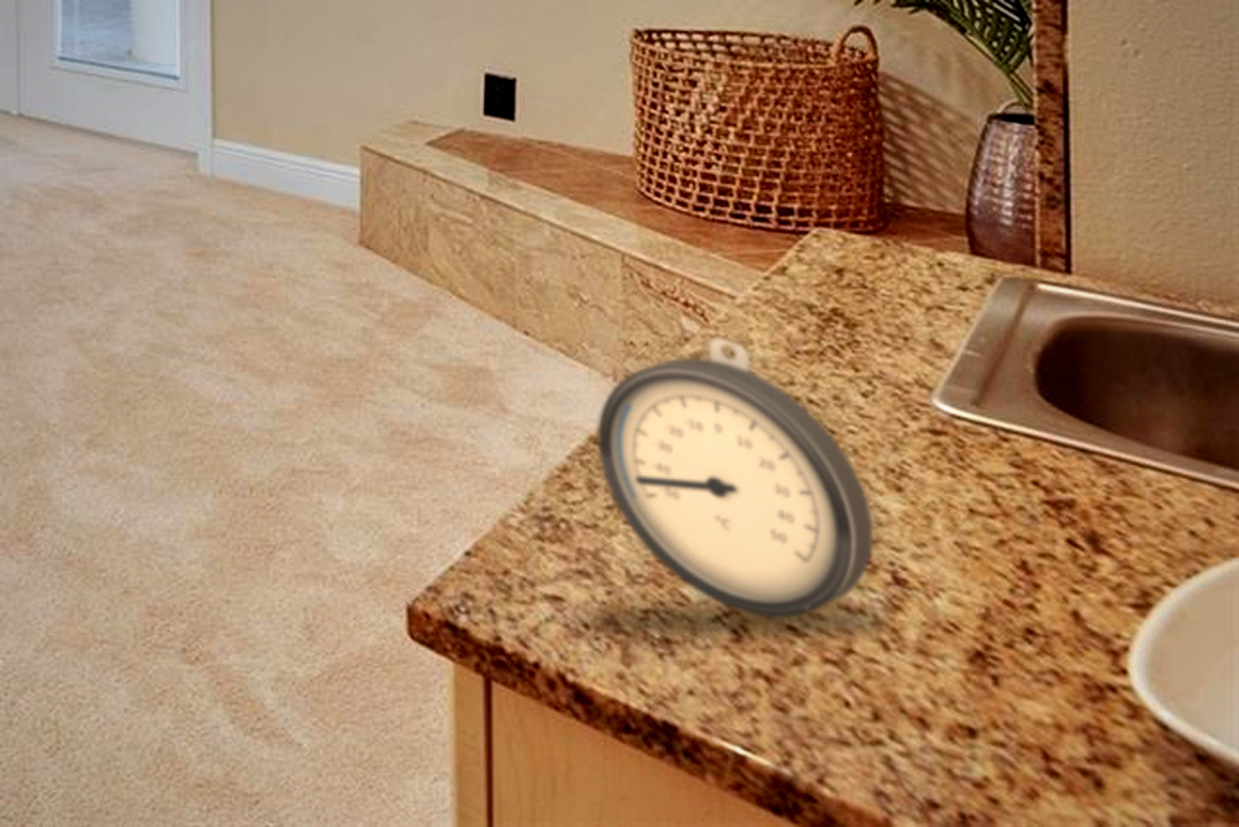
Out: -45,°C
